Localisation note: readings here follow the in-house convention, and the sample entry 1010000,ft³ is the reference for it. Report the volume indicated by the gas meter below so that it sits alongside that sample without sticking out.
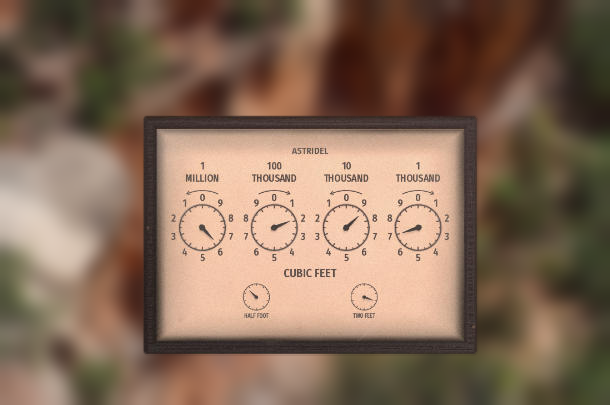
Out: 618700,ft³
